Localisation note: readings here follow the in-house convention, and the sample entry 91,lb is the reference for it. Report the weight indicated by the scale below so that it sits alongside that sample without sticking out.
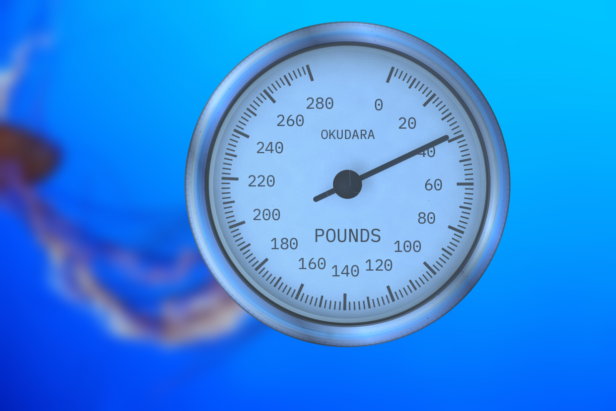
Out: 38,lb
